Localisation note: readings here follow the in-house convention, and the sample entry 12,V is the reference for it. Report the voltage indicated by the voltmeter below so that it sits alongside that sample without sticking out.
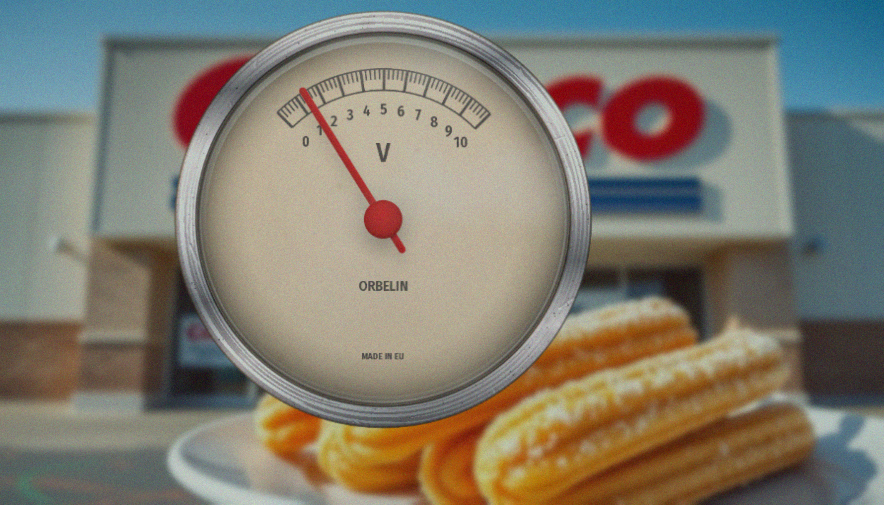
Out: 1.4,V
